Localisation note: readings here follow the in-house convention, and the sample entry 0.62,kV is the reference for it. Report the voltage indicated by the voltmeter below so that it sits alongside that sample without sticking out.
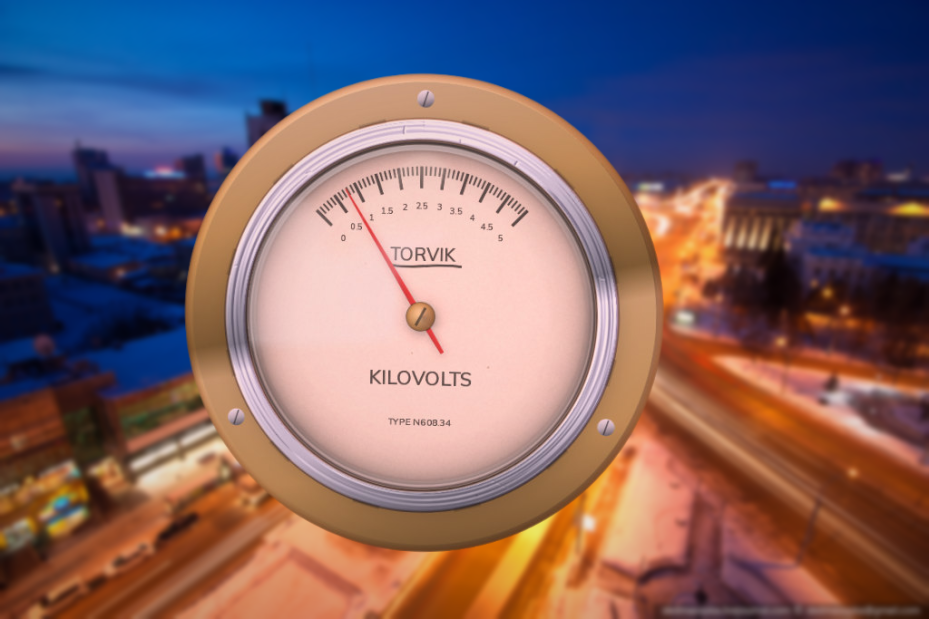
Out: 0.8,kV
